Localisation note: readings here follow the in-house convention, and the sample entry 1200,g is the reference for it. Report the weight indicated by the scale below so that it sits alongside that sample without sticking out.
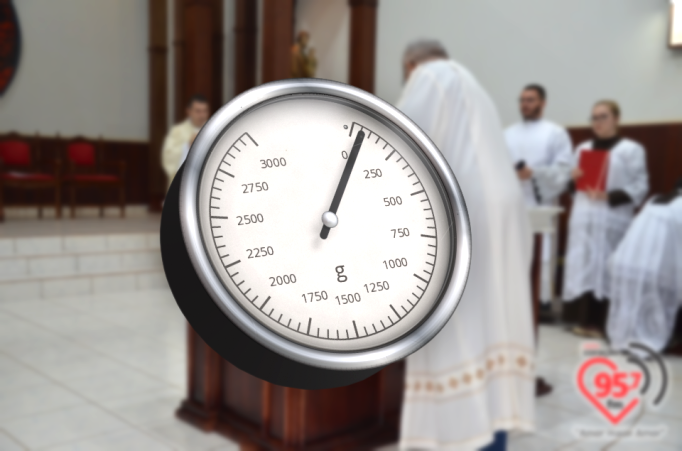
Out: 50,g
